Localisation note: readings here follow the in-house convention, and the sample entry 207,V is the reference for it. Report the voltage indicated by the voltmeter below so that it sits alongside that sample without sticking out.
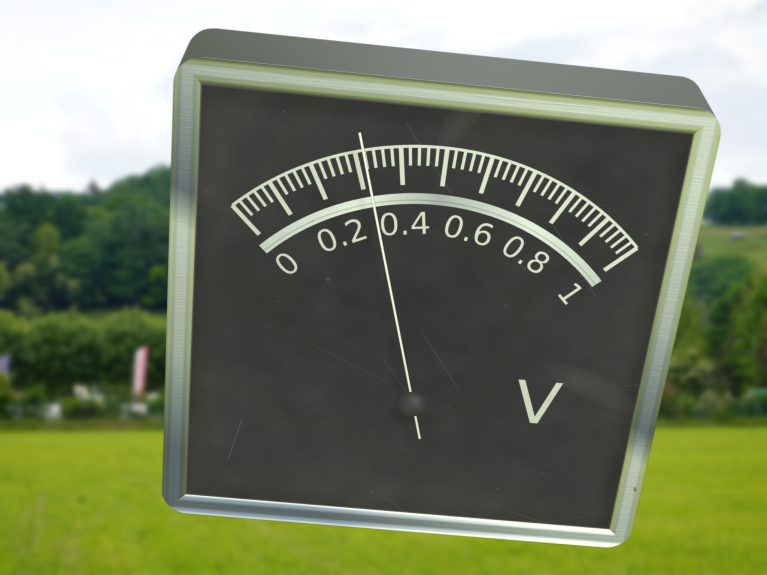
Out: 0.32,V
